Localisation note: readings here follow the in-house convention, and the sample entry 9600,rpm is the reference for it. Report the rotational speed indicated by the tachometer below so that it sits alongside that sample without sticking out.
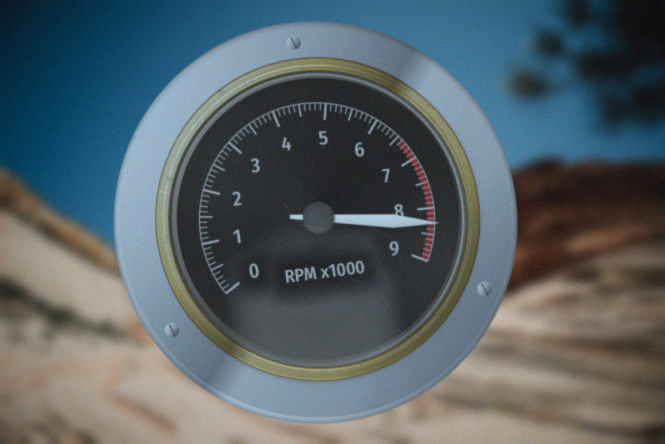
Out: 8300,rpm
